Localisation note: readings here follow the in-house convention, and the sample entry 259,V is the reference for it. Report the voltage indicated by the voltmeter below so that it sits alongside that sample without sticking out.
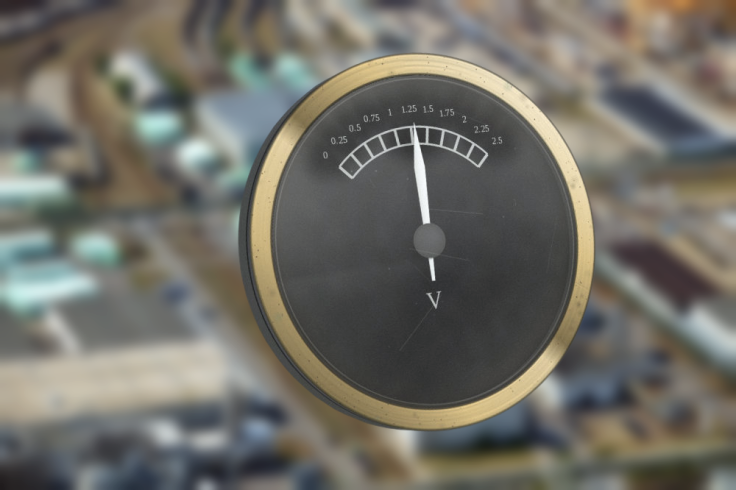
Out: 1.25,V
